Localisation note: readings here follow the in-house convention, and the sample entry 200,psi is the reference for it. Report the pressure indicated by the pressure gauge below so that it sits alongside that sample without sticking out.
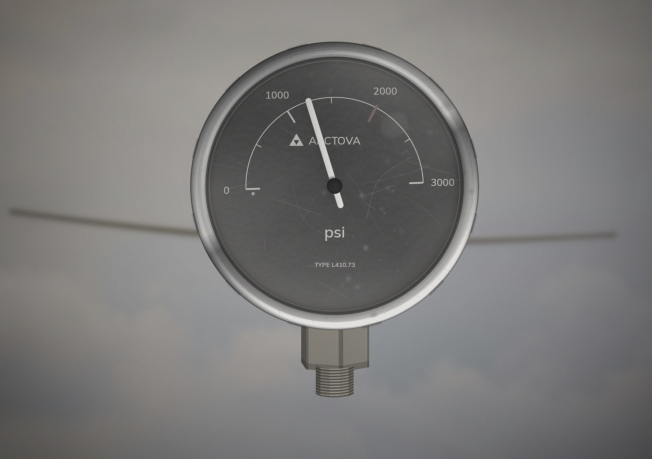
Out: 1250,psi
